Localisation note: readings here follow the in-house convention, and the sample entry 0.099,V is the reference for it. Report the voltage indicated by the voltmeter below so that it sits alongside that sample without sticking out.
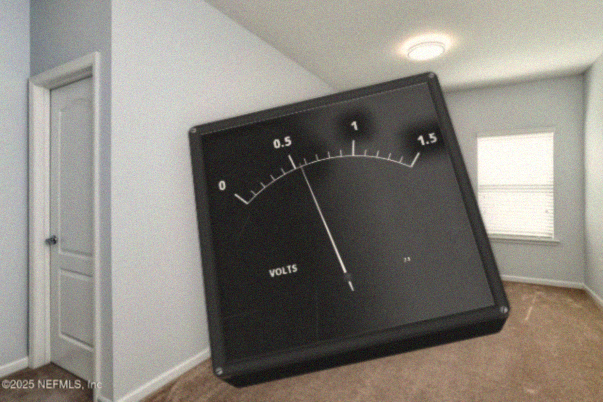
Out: 0.55,V
